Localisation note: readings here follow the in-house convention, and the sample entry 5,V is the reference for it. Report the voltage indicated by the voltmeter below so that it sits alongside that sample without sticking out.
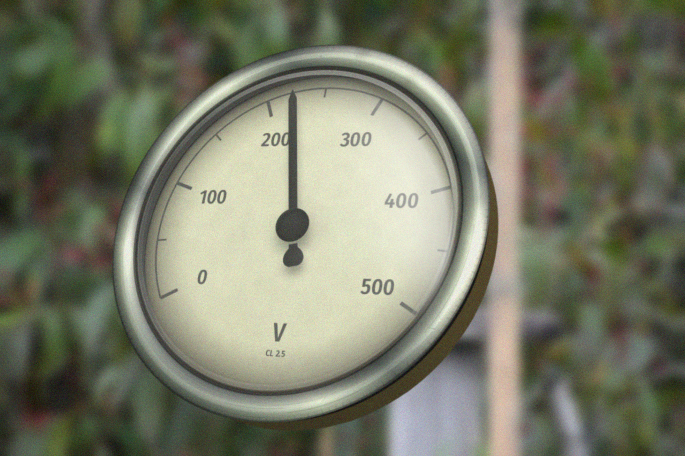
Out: 225,V
